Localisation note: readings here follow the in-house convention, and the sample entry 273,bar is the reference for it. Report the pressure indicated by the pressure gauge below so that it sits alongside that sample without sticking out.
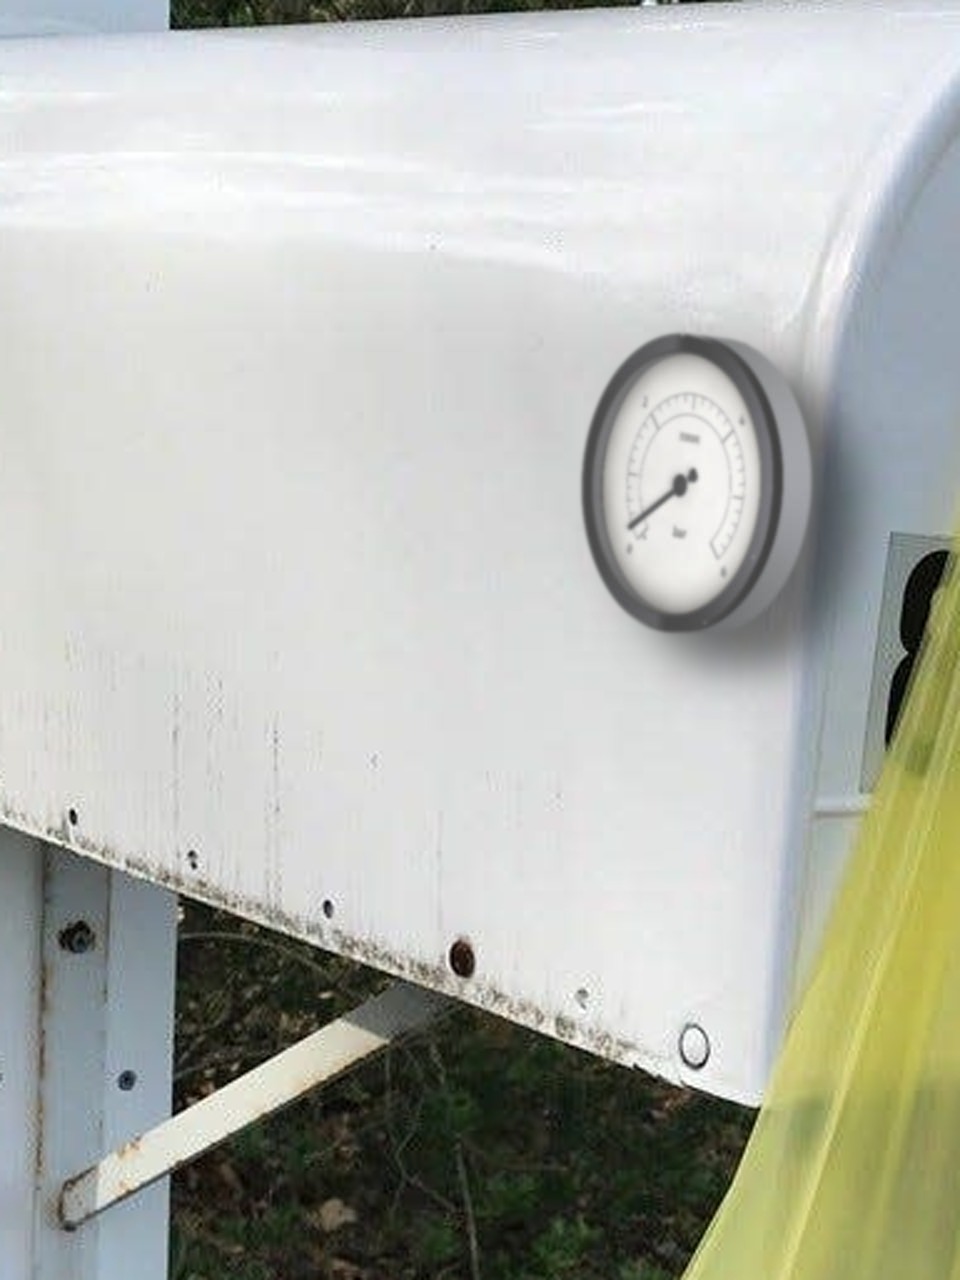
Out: 0.2,bar
